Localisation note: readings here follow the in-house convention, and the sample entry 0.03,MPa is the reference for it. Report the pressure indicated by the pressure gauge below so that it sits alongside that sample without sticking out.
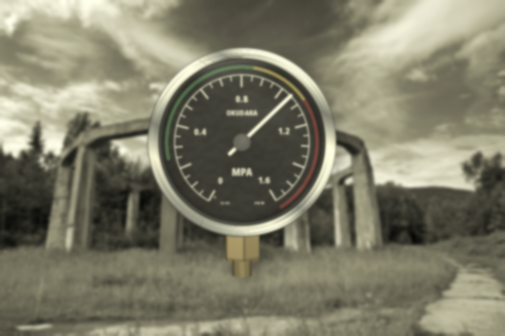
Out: 1.05,MPa
